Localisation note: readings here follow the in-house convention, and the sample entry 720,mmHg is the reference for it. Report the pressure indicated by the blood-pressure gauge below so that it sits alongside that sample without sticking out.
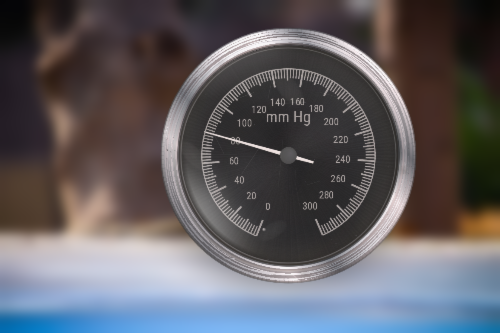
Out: 80,mmHg
